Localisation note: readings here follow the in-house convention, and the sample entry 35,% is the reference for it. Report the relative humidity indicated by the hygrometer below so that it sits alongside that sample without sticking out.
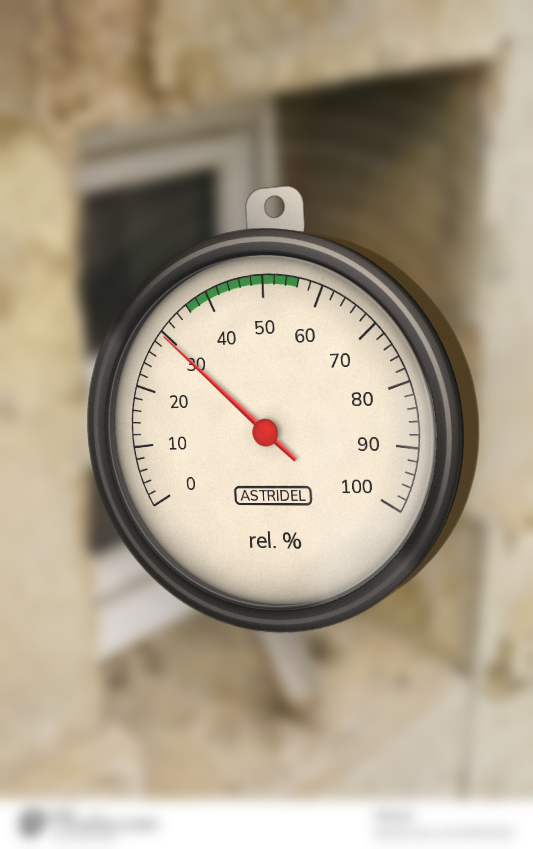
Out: 30,%
